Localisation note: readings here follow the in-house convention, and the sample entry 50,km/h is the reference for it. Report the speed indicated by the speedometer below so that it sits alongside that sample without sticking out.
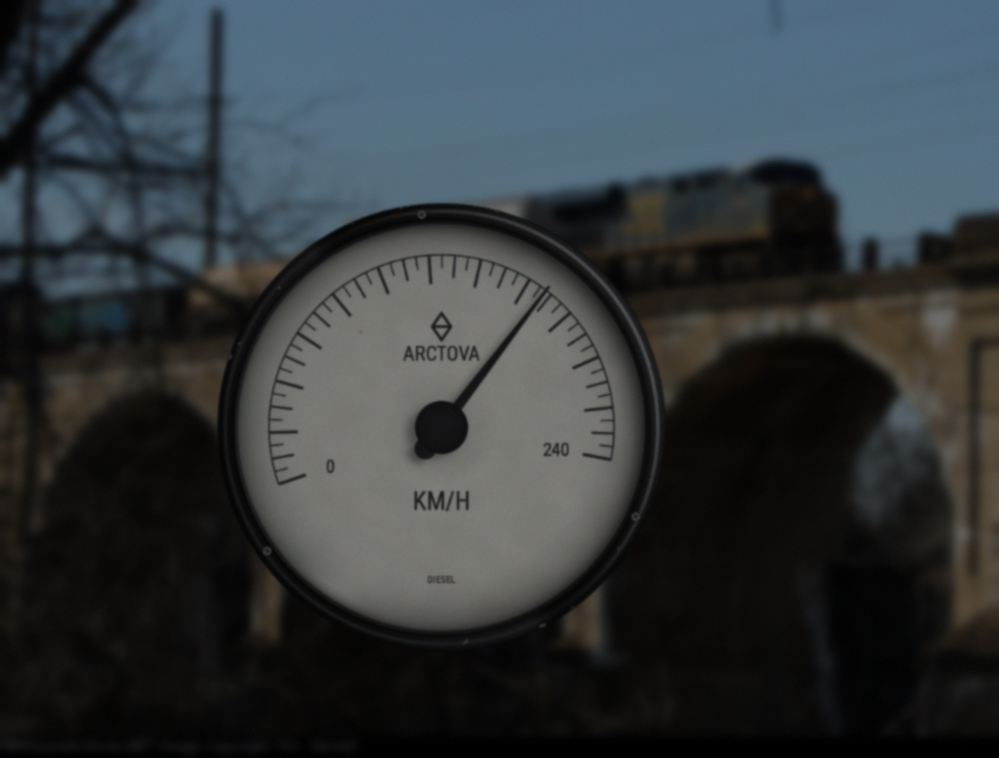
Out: 167.5,km/h
